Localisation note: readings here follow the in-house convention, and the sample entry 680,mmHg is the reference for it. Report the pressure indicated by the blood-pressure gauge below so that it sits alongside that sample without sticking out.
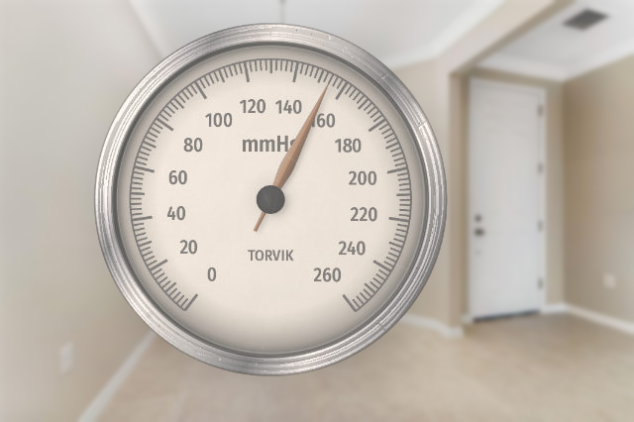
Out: 154,mmHg
